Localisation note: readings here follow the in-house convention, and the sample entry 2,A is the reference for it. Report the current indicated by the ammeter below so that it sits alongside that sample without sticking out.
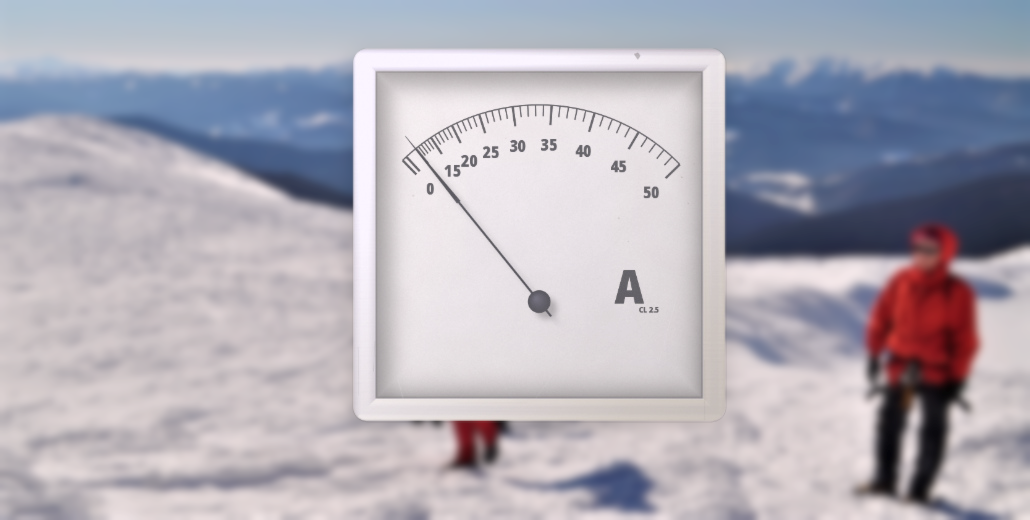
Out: 10,A
